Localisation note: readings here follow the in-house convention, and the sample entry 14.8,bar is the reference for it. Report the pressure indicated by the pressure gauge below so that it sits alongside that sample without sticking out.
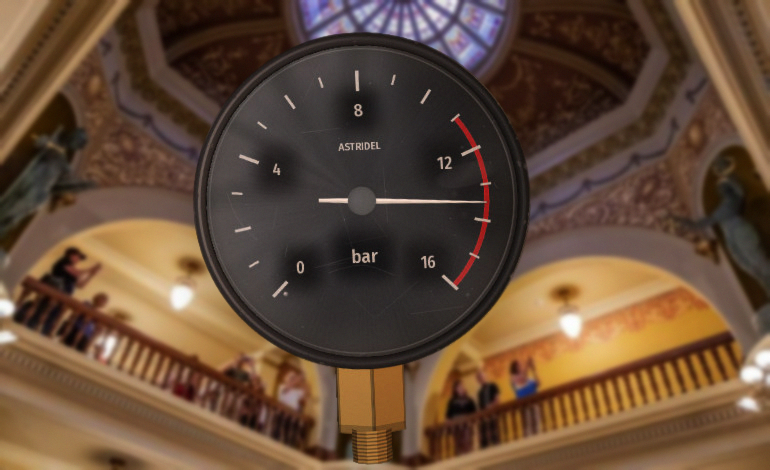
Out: 13.5,bar
